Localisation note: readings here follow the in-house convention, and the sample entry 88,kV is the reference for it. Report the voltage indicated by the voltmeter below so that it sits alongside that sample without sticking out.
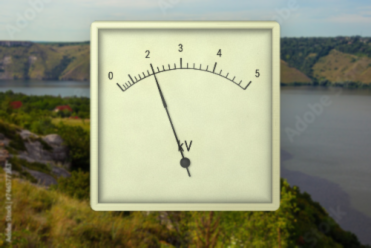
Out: 2,kV
